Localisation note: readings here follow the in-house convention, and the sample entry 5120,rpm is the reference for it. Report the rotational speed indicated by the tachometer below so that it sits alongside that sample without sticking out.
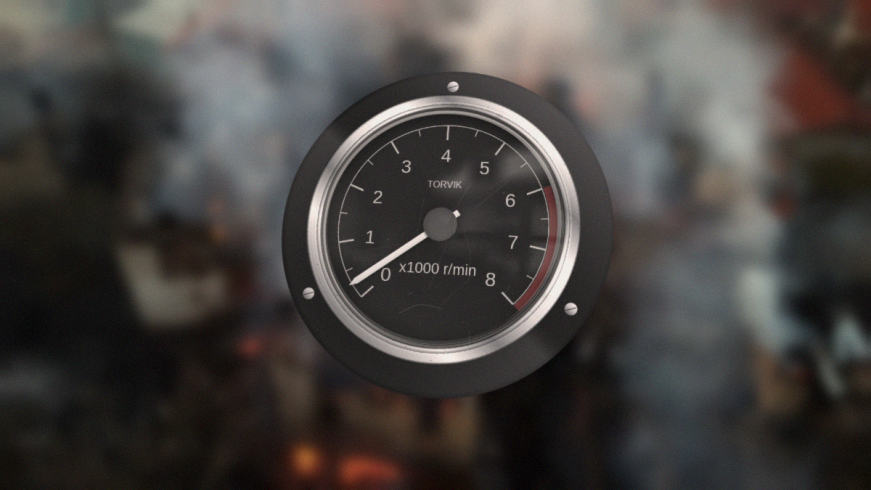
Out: 250,rpm
